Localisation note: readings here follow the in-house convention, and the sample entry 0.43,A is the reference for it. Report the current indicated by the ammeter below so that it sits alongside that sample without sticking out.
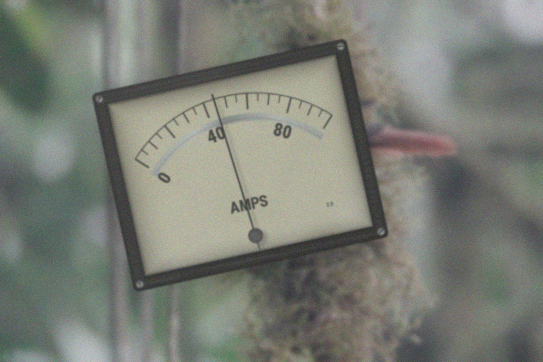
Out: 45,A
